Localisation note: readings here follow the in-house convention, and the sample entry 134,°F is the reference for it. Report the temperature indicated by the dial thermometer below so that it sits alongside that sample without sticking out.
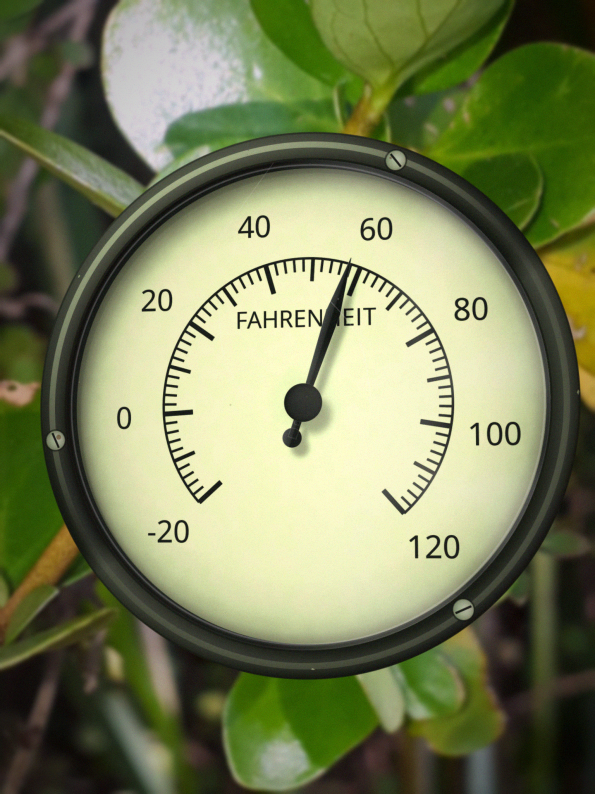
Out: 58,°F
